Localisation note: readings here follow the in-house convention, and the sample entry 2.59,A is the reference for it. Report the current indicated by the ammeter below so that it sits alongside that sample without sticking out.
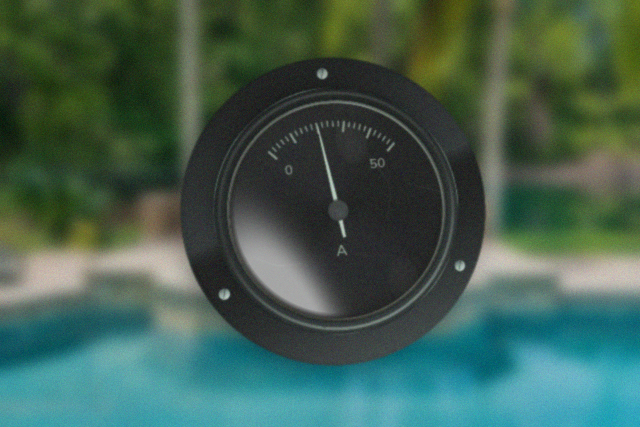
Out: 20,A
